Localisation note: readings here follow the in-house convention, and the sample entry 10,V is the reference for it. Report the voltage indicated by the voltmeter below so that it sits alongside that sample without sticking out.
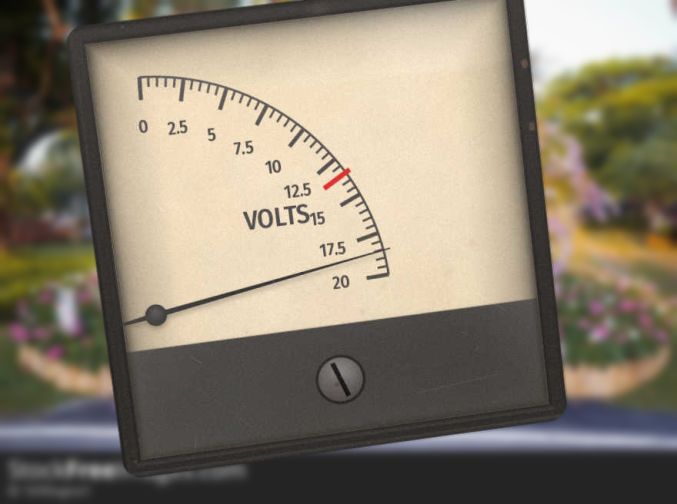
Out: 18.5,V
